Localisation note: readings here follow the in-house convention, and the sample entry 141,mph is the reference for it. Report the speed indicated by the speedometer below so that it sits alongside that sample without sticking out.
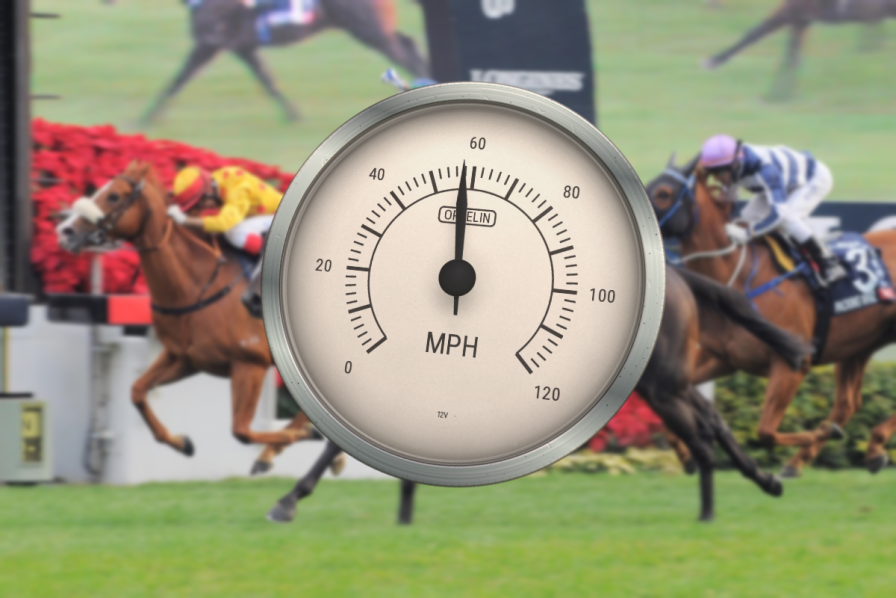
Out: 58,mph
